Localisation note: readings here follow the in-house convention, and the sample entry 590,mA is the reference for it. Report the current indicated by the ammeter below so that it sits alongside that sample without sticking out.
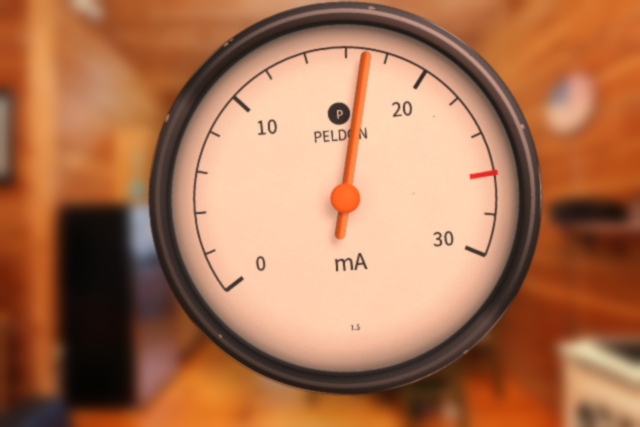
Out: 17,mA
